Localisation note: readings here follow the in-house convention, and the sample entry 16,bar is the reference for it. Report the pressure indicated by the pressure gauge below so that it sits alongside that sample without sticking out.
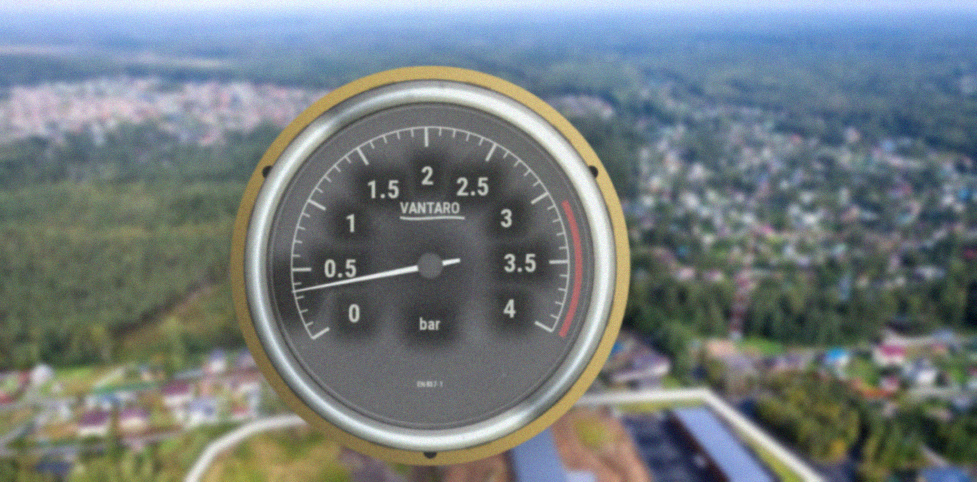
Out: 0.35,bar
